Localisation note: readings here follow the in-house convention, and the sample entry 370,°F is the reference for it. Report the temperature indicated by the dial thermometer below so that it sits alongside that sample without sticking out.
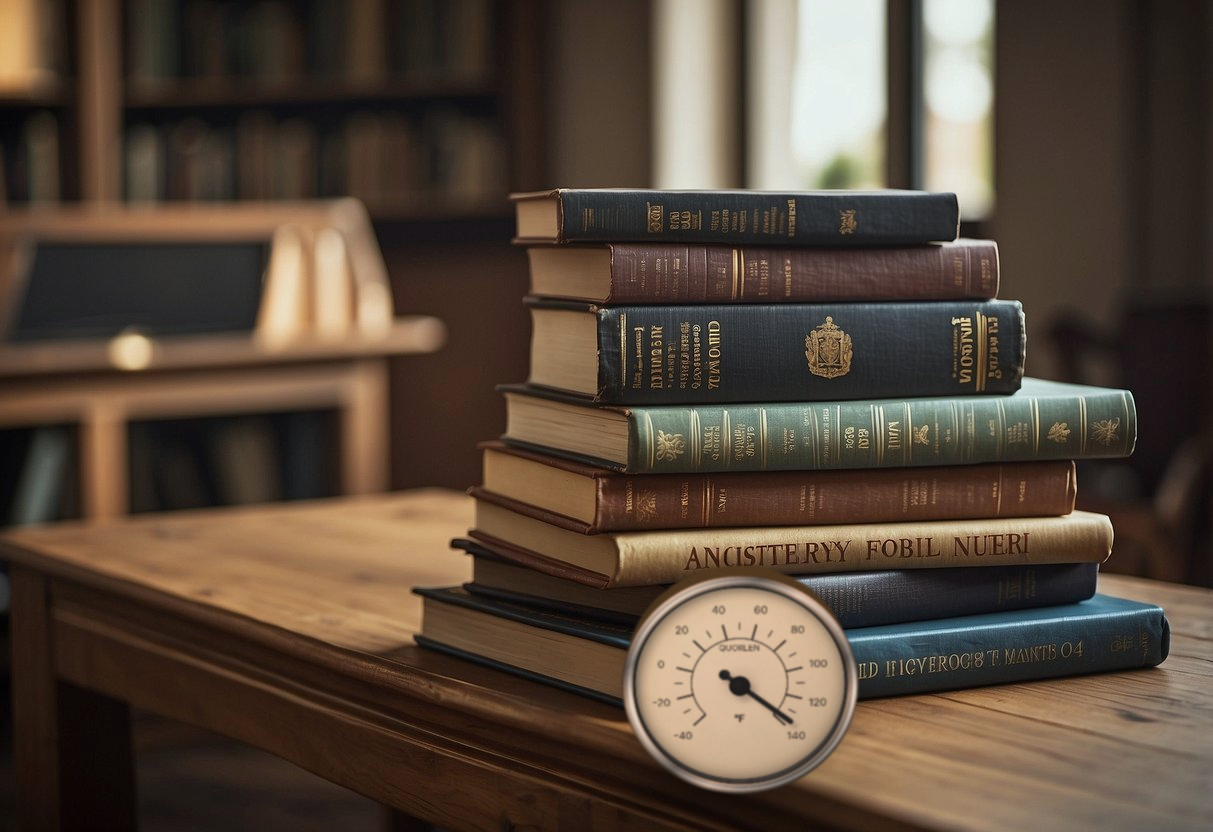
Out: 135,°F
